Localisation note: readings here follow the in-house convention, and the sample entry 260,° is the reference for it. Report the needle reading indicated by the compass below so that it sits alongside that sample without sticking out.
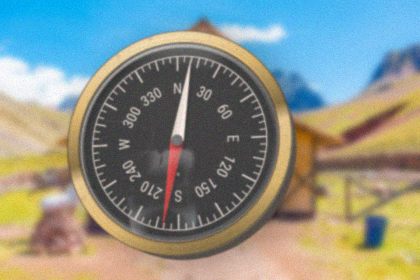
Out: 190,°
